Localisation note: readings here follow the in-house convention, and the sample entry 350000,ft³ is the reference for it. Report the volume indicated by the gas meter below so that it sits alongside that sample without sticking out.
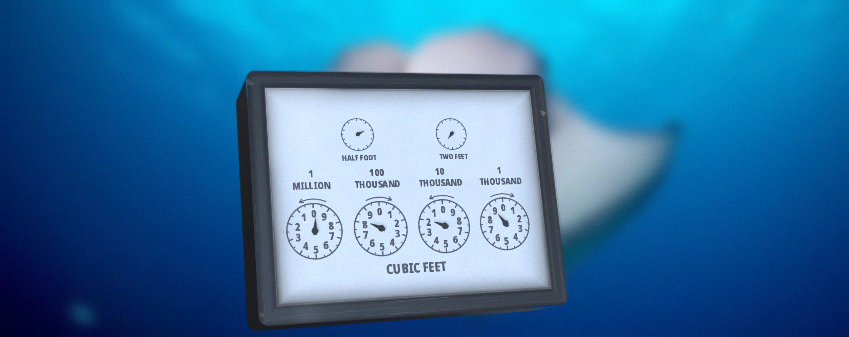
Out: 981900,ft³
